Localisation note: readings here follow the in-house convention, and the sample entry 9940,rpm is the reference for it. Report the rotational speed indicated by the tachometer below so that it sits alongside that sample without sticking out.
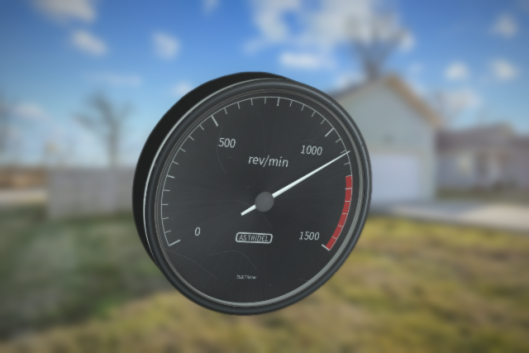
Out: 1100,rpm
